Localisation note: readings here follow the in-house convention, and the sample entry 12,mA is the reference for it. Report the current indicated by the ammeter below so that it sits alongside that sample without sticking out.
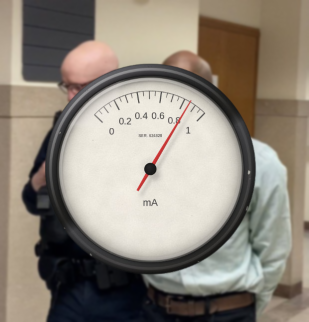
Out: 0.85,mA
